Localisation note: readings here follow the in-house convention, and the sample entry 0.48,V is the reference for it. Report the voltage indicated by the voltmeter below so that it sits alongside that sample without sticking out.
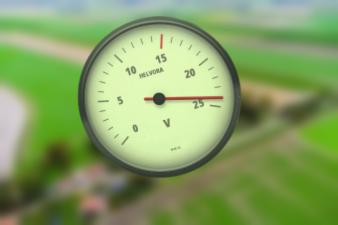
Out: 24,V
